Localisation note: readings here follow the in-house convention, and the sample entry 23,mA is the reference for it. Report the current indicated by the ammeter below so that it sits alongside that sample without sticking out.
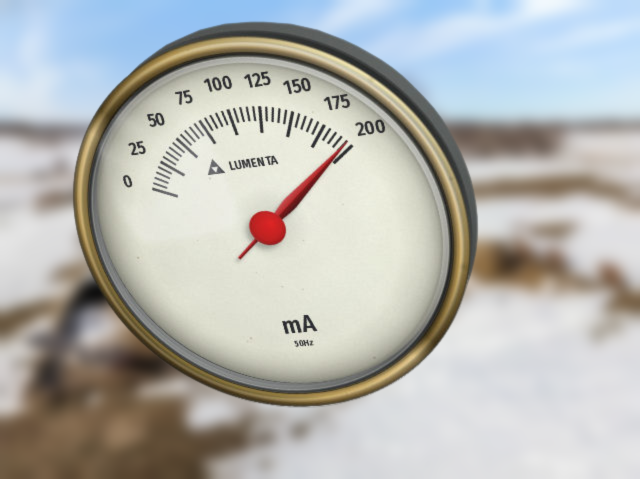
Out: 195,mA
